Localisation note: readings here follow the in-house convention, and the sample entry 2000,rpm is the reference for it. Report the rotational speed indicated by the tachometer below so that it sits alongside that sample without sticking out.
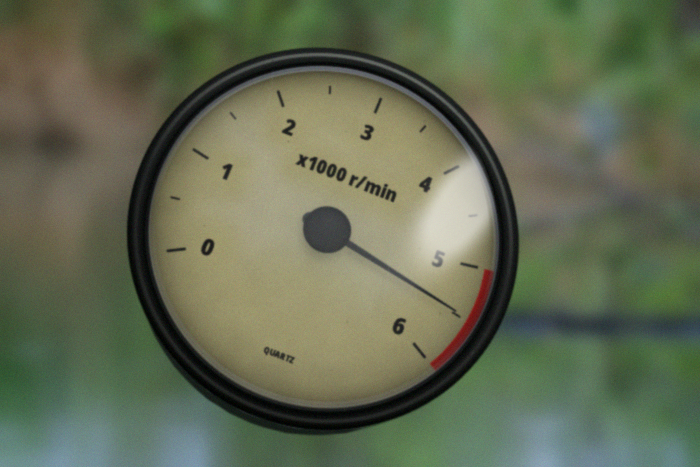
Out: 5500,rpm
